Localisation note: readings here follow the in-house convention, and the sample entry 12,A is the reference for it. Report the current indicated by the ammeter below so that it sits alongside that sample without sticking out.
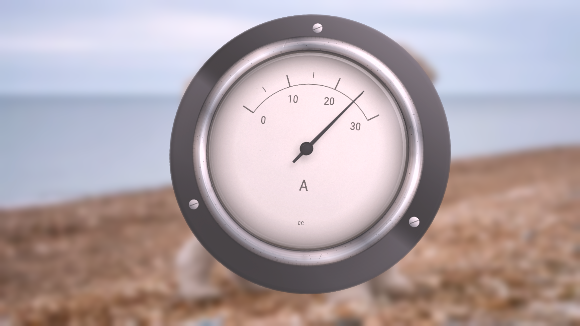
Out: 25,A
